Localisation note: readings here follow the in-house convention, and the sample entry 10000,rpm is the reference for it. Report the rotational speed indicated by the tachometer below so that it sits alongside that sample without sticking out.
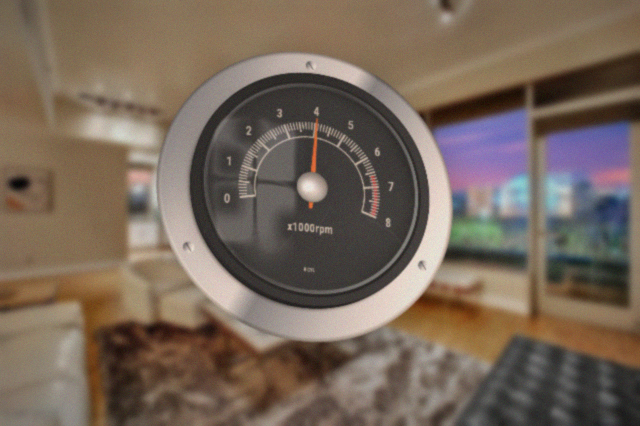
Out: 4000,rpm
